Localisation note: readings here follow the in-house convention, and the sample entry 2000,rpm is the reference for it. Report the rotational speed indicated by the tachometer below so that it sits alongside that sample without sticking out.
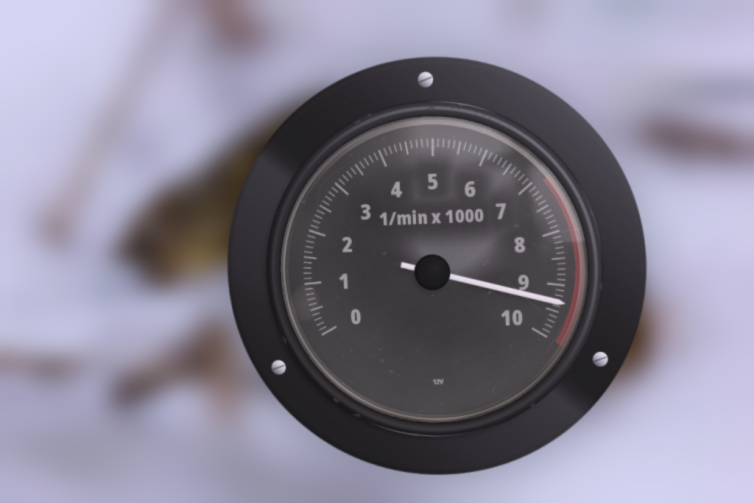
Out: 9300,rpm
